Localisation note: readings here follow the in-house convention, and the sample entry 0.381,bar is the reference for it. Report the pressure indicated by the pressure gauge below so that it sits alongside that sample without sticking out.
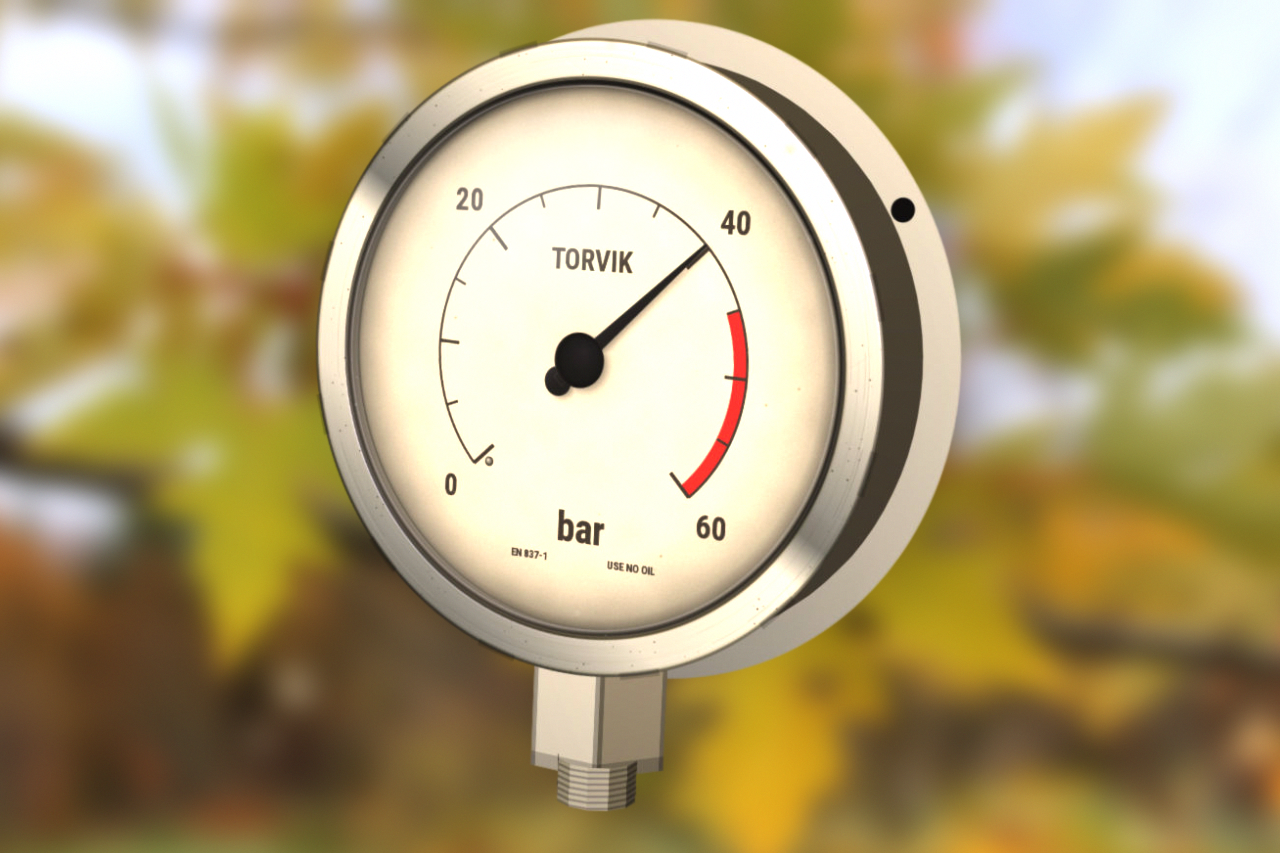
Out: 40,bar
